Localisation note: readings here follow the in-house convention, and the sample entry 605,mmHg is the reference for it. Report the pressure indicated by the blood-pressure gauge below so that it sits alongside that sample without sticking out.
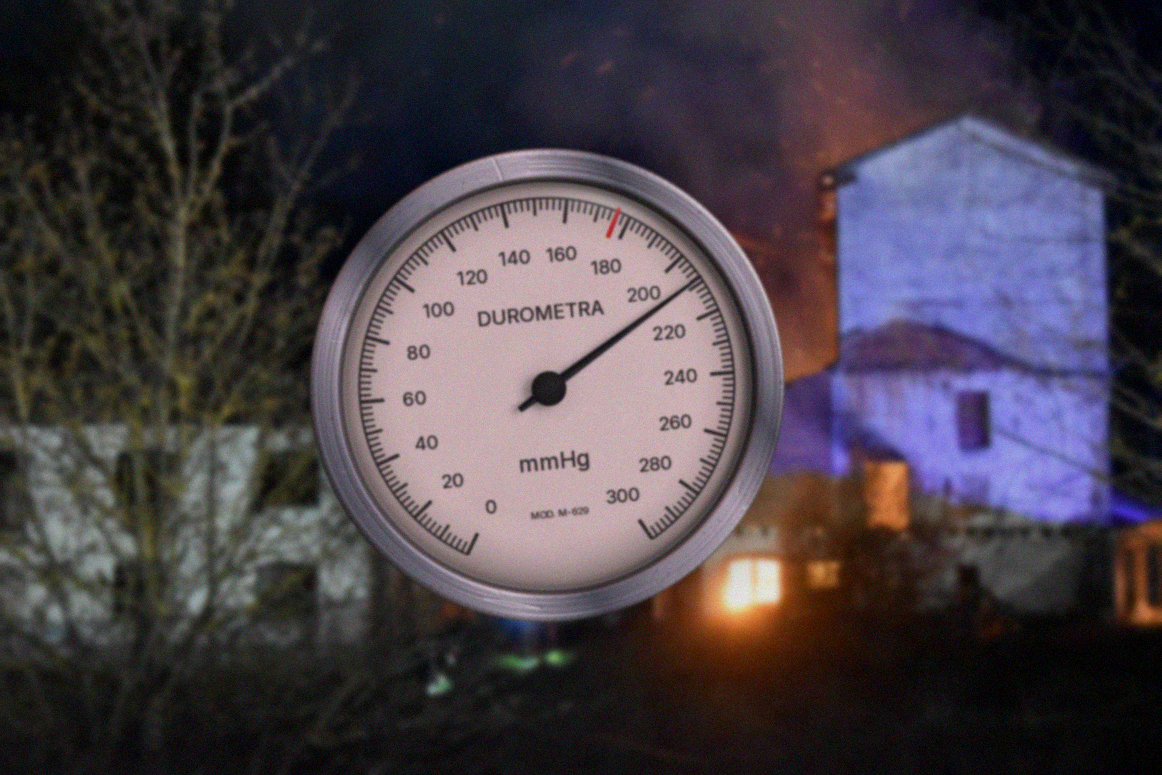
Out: 208,mmHg
